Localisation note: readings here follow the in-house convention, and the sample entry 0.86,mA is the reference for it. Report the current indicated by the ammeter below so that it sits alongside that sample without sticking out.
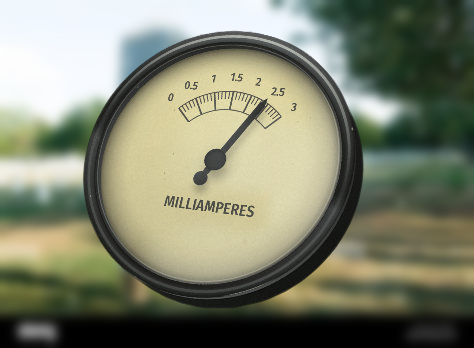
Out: 2.5,mA
